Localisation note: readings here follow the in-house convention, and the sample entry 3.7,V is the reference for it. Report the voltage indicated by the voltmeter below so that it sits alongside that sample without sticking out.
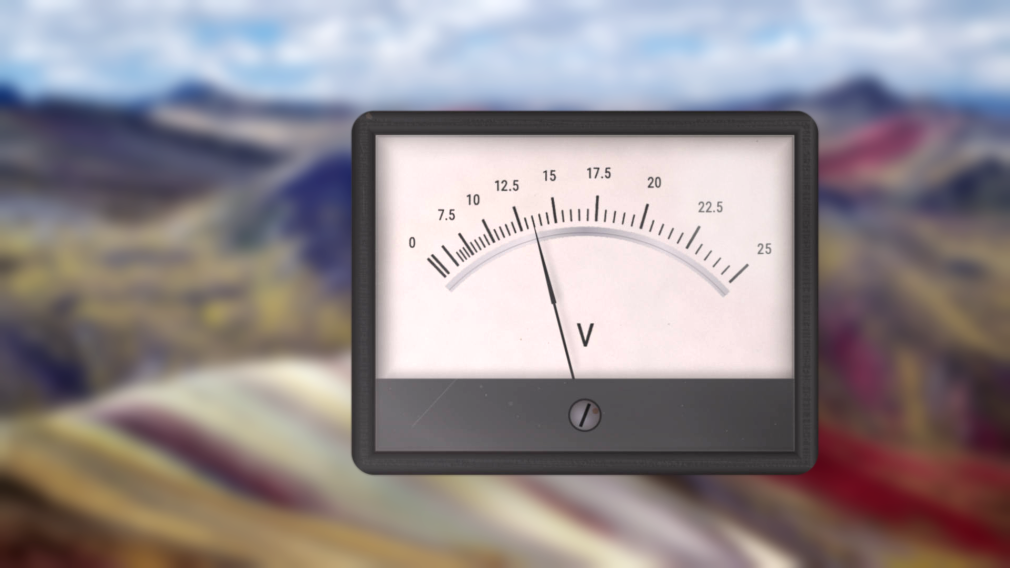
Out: 13.5,V
